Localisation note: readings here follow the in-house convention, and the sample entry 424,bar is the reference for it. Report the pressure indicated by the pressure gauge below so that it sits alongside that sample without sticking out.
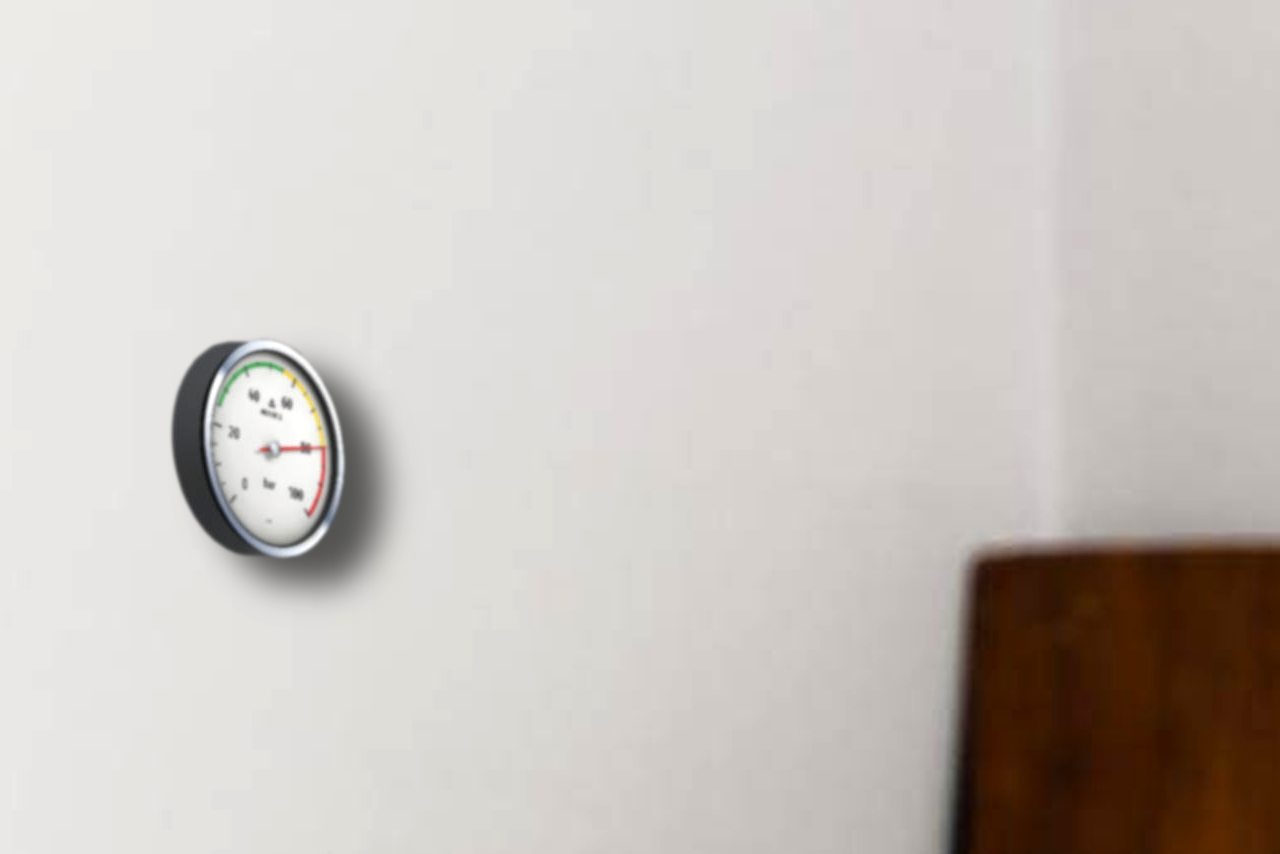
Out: 80,bar
